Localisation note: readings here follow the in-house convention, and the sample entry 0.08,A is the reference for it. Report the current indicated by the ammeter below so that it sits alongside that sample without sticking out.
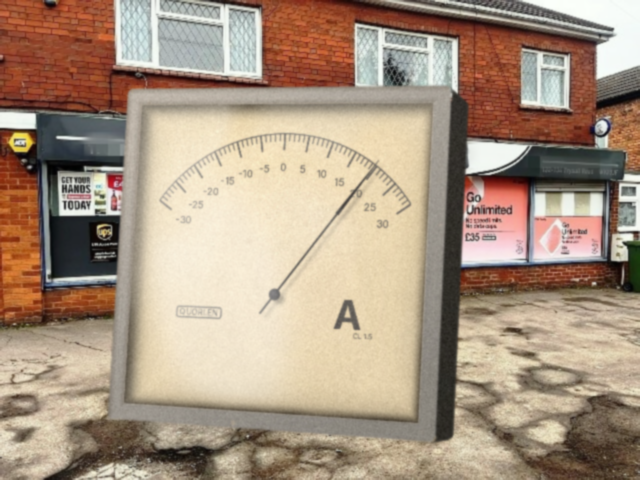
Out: 20,A
